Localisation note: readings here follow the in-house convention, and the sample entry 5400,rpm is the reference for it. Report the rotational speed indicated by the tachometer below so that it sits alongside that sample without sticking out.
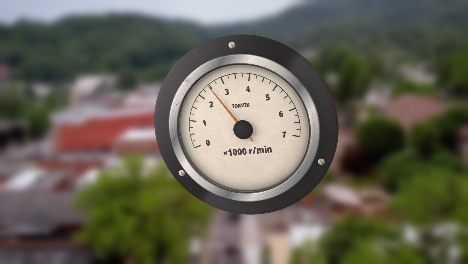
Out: 2500,rpm
